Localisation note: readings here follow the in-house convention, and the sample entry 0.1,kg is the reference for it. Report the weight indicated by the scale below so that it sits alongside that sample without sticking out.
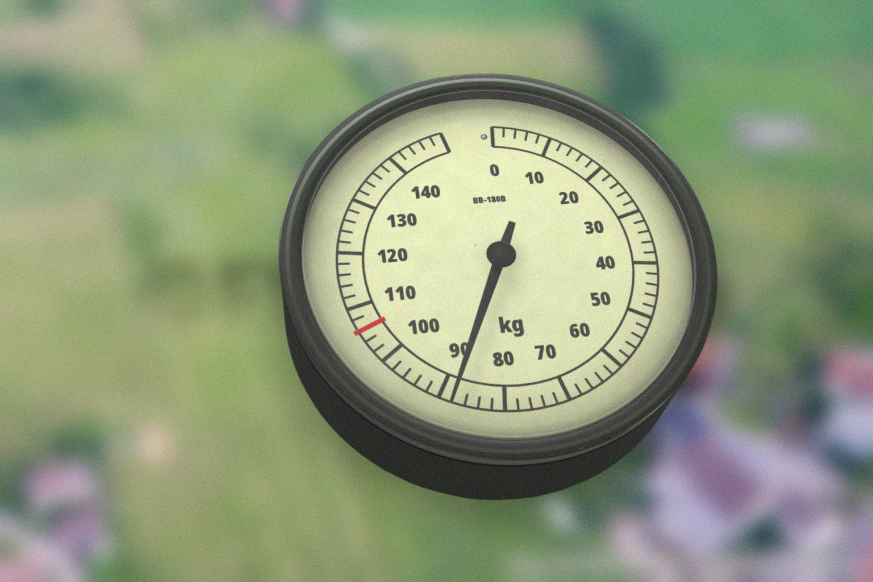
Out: 88,kg
